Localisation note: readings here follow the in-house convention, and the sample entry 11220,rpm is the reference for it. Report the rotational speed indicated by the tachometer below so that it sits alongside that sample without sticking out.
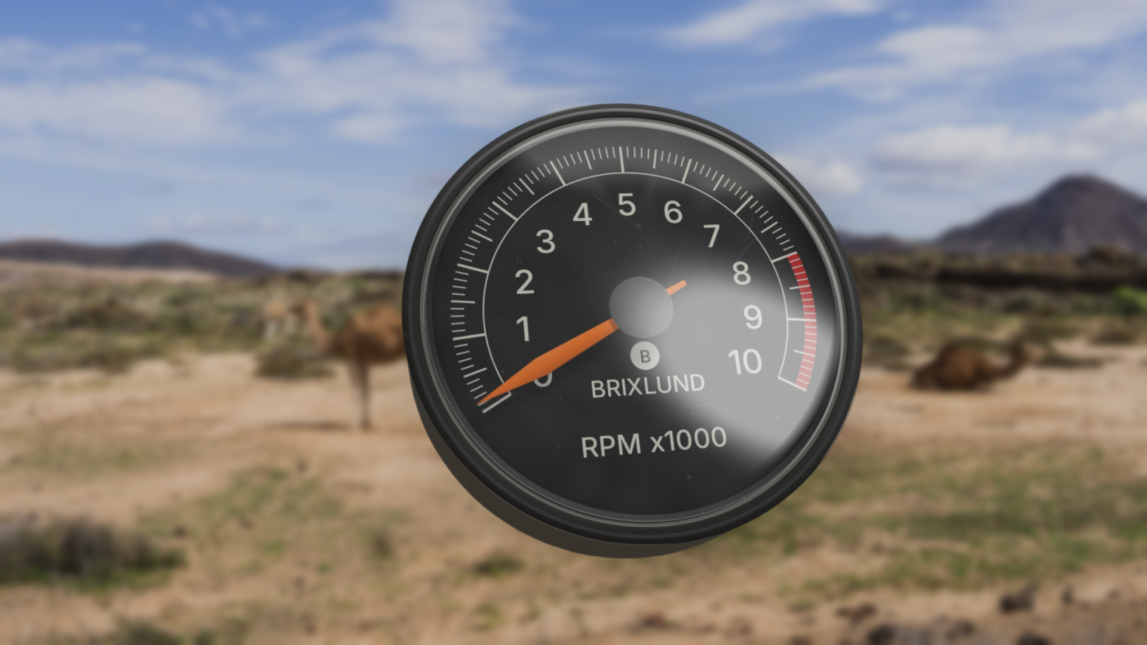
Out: 100,rpm
